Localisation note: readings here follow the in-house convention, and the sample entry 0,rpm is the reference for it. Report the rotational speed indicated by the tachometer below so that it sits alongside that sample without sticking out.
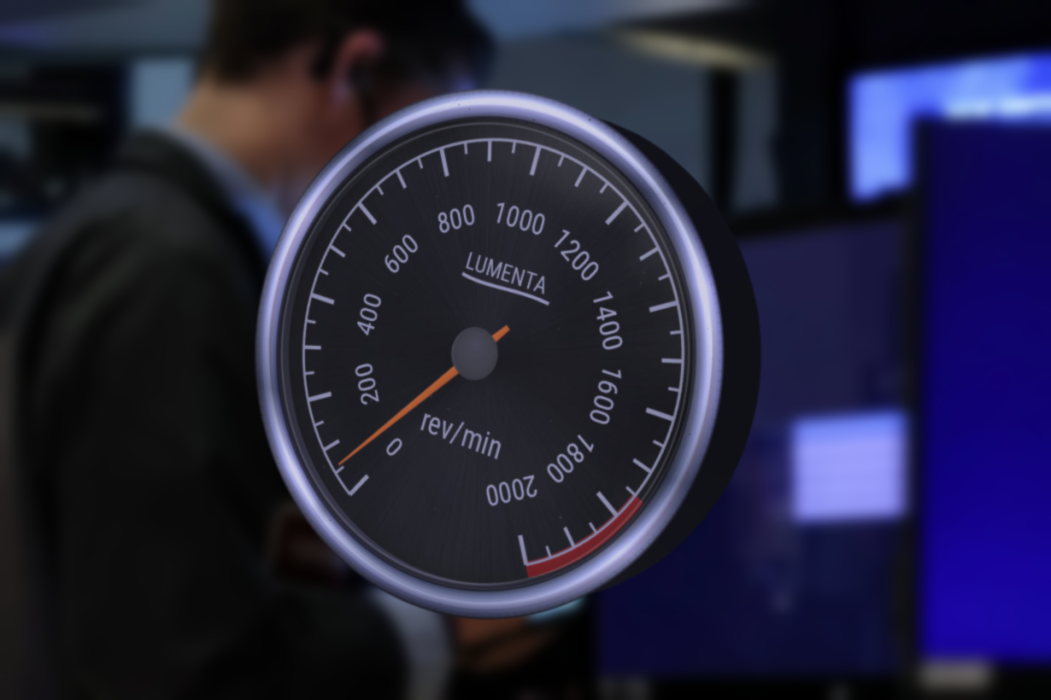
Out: 50,rpm
